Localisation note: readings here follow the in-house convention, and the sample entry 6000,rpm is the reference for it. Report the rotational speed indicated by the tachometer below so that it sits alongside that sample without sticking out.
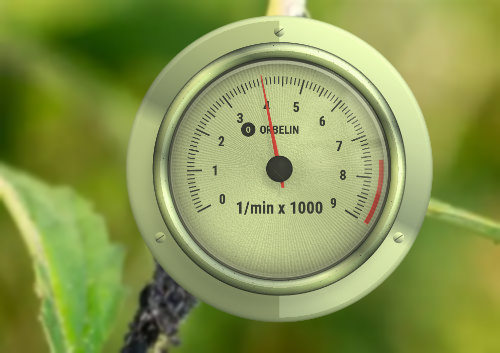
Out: 4000,rpm
